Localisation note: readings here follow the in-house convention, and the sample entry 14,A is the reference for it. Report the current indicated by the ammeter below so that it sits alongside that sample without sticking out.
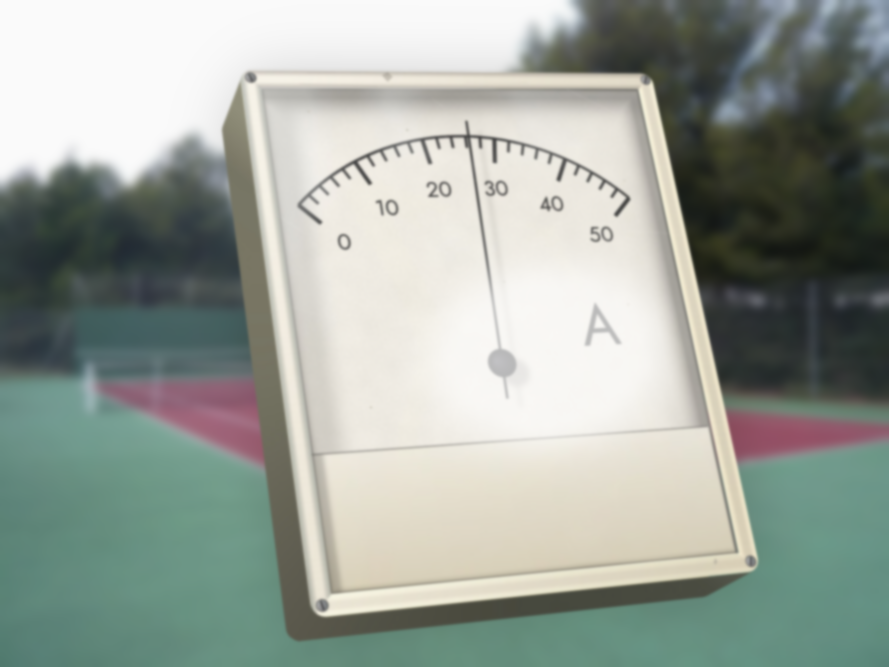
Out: 26,A
